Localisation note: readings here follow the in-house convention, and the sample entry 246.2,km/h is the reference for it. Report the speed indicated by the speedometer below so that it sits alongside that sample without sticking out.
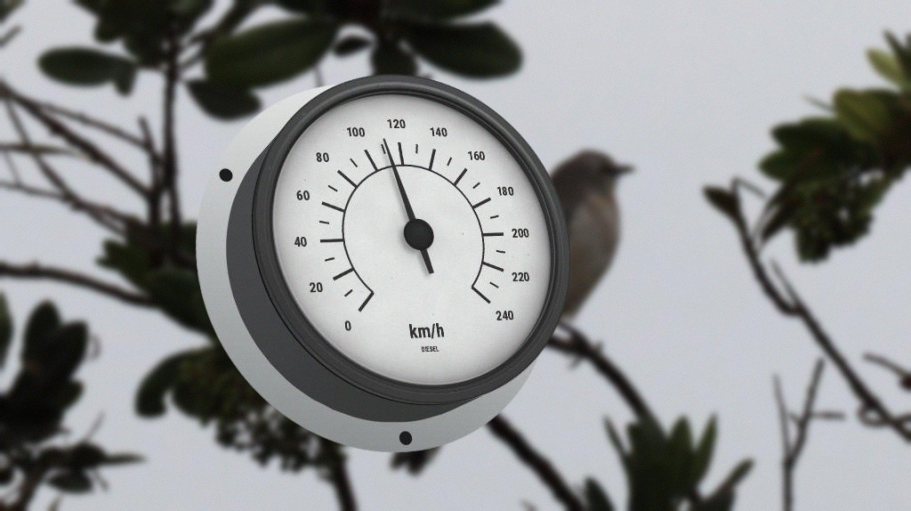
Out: 110,km/h
